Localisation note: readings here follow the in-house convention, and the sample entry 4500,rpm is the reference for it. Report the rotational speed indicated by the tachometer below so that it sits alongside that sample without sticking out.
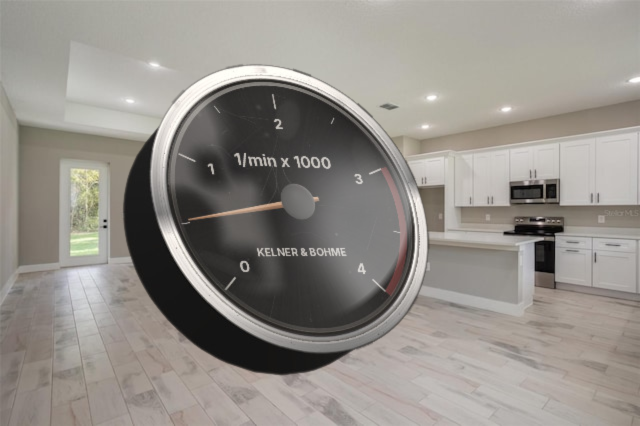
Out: 500,rpm
